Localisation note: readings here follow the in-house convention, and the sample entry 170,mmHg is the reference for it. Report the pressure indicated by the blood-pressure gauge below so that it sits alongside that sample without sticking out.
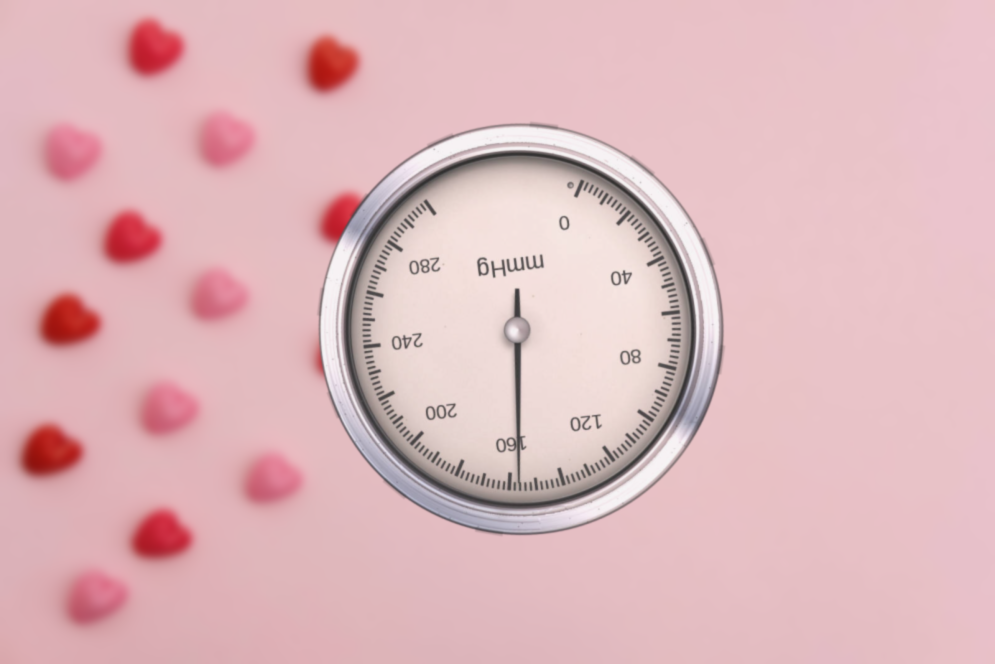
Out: 156,mmHg
